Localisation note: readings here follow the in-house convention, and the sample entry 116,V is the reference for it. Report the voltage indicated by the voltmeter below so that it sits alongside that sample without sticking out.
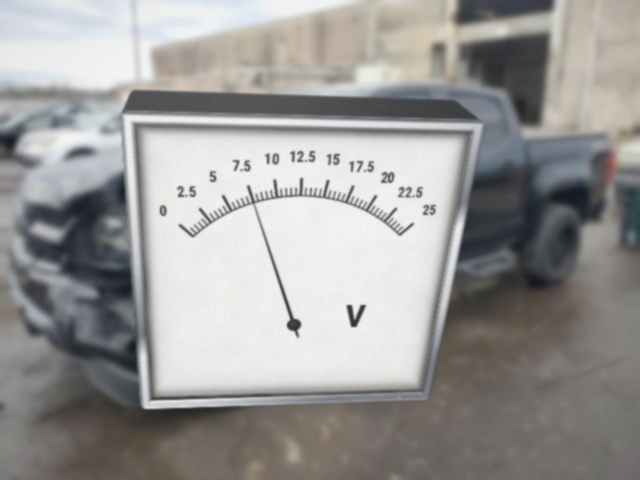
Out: 7.5,V
